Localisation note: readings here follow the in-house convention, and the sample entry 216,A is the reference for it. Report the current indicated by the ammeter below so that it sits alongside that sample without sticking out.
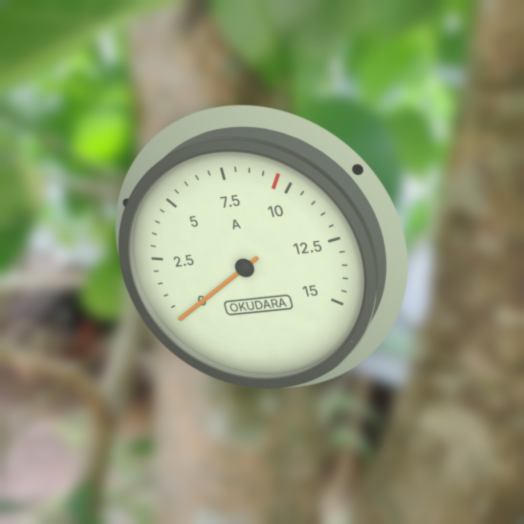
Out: 0,A
